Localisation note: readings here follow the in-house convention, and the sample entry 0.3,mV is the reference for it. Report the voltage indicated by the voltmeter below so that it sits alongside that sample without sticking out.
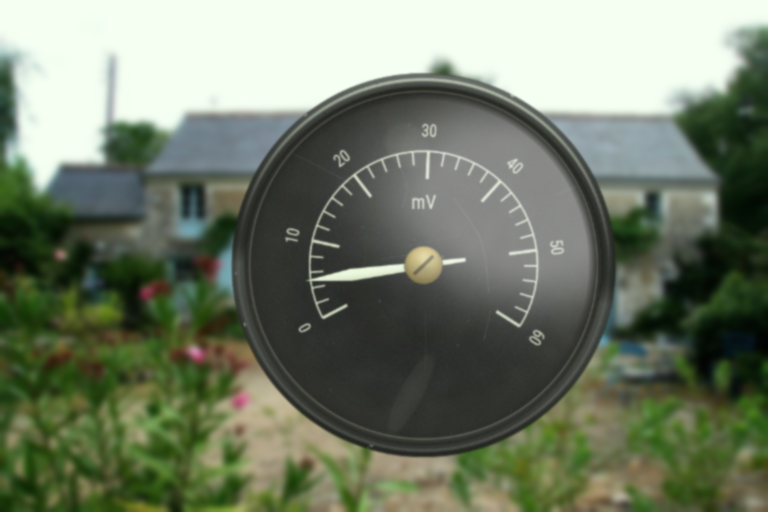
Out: 5,mV
